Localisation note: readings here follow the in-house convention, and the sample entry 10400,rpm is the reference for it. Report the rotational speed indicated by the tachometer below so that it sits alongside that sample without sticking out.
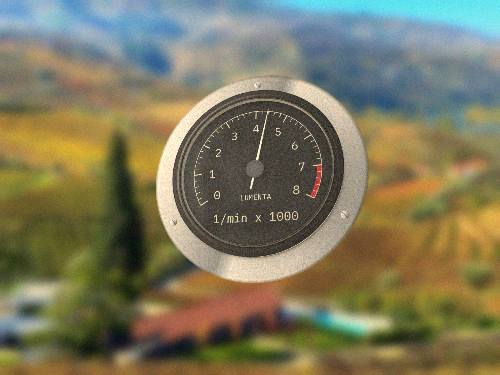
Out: 4400,rpm
